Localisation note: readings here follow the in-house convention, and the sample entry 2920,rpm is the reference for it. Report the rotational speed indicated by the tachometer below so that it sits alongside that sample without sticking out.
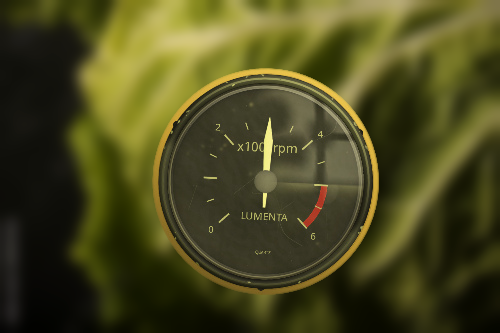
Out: 3000,rpm
